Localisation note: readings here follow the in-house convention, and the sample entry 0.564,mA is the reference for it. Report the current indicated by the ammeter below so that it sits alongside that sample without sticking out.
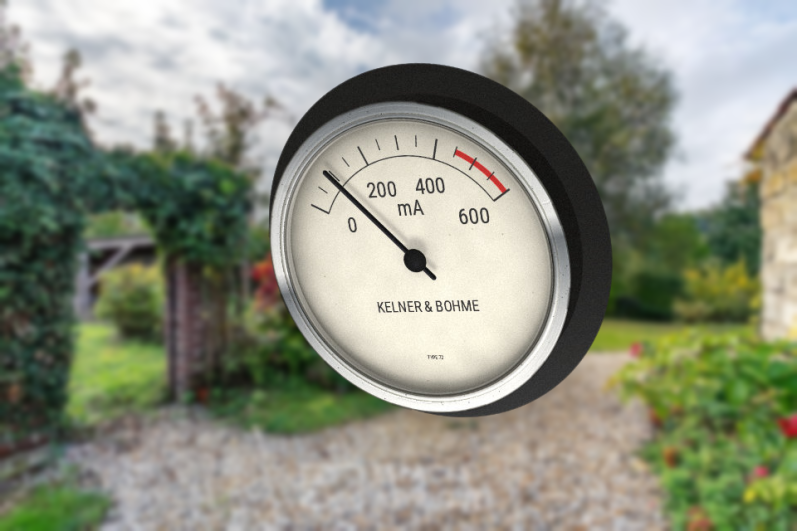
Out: 100,mA
